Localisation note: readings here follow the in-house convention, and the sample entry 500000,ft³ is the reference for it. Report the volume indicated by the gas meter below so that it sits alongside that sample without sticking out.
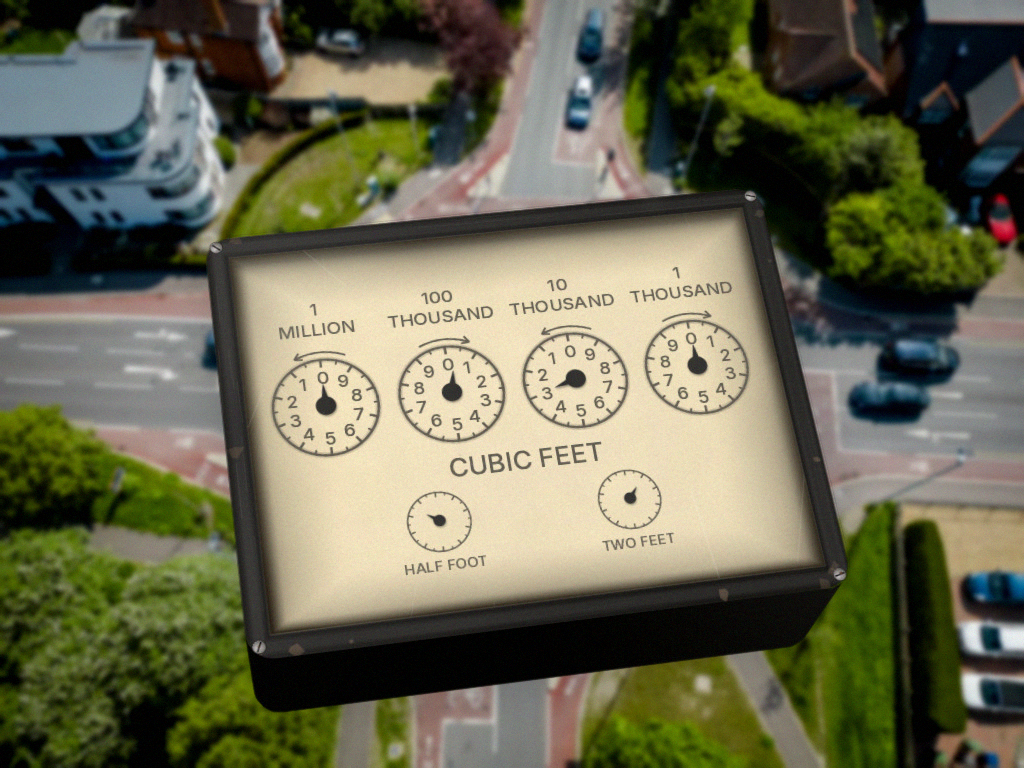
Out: 3000,ft³
